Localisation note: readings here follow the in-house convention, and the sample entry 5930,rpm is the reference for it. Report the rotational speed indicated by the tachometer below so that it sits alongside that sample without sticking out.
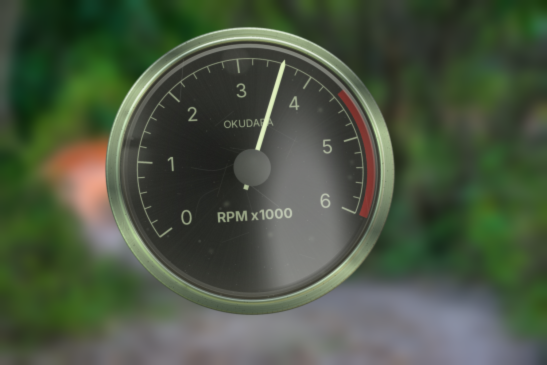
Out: 3600,rpm
